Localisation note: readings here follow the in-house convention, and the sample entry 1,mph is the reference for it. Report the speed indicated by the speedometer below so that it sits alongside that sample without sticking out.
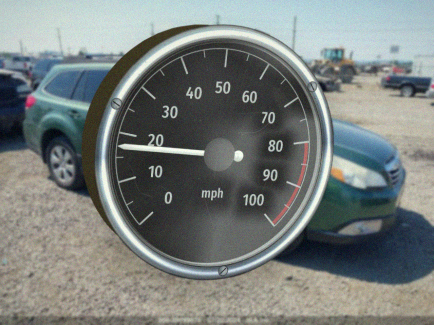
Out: 17.5,mph
